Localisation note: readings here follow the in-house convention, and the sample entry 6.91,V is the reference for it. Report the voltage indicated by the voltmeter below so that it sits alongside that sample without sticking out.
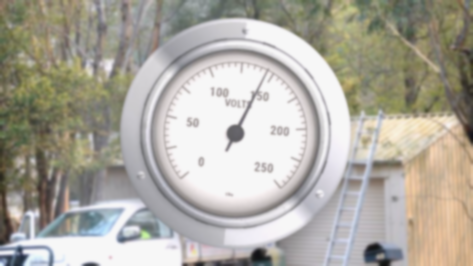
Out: 145,V
